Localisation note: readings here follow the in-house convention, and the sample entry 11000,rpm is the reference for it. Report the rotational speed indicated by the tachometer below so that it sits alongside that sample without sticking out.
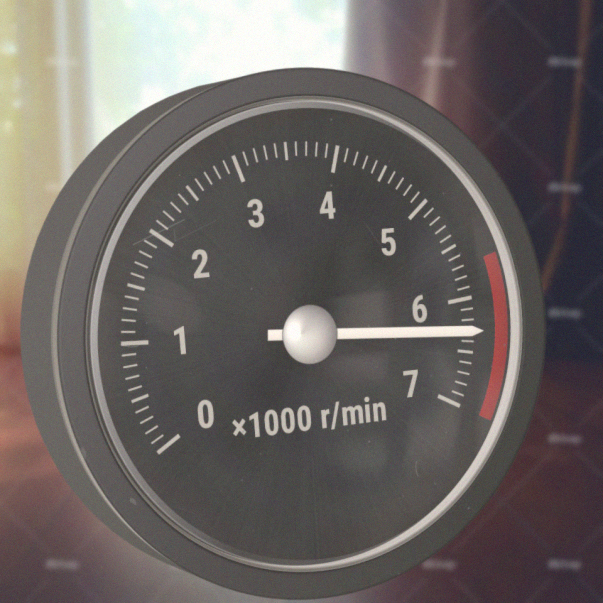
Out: 6300,rpm
